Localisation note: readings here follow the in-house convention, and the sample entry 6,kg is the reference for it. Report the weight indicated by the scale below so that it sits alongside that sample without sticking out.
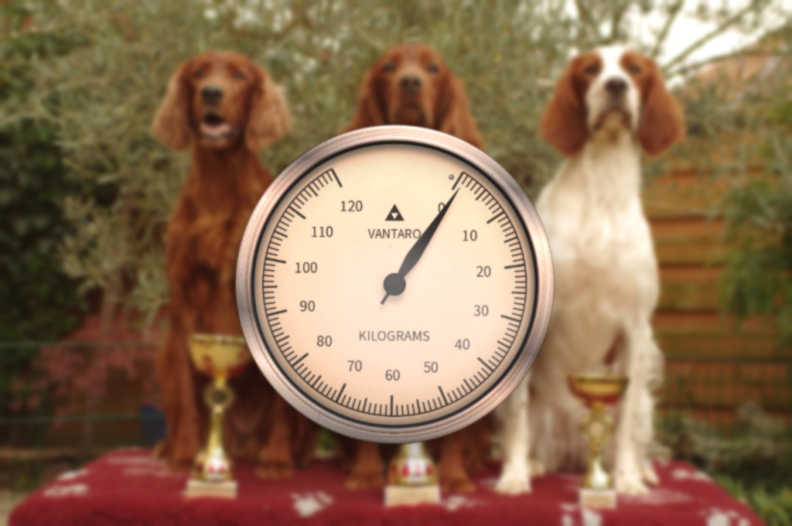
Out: 1,kg
